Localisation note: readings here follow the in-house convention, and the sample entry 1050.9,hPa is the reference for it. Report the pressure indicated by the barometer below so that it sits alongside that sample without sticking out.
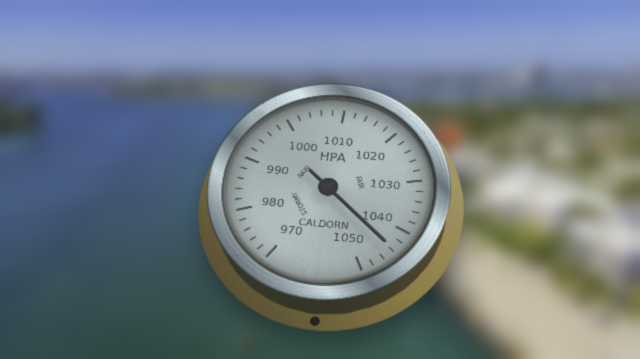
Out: 1044,hPa
